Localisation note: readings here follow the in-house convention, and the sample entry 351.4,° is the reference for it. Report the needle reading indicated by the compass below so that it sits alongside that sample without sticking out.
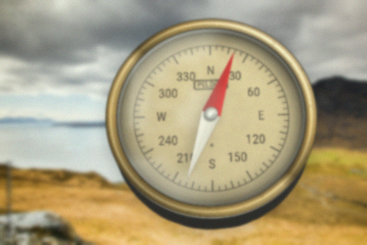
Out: 20,°
